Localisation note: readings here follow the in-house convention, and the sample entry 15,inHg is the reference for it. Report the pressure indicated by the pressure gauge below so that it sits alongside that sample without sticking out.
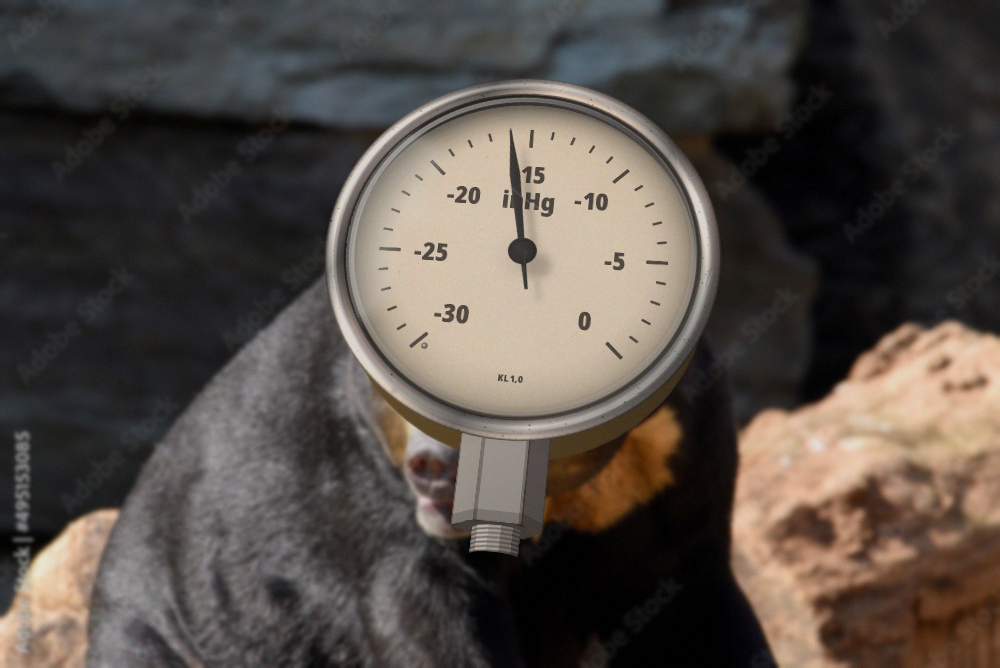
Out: -16,inHg
